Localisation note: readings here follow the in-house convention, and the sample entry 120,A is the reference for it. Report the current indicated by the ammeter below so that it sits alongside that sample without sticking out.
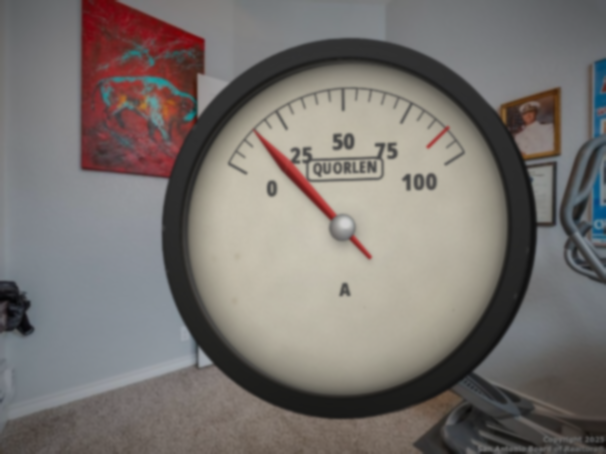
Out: 15,A
